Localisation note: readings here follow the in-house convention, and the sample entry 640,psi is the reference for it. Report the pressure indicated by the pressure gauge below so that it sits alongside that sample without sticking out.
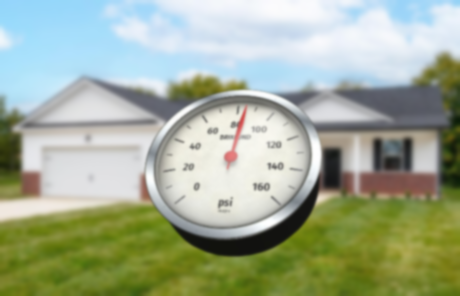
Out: 85,psi
